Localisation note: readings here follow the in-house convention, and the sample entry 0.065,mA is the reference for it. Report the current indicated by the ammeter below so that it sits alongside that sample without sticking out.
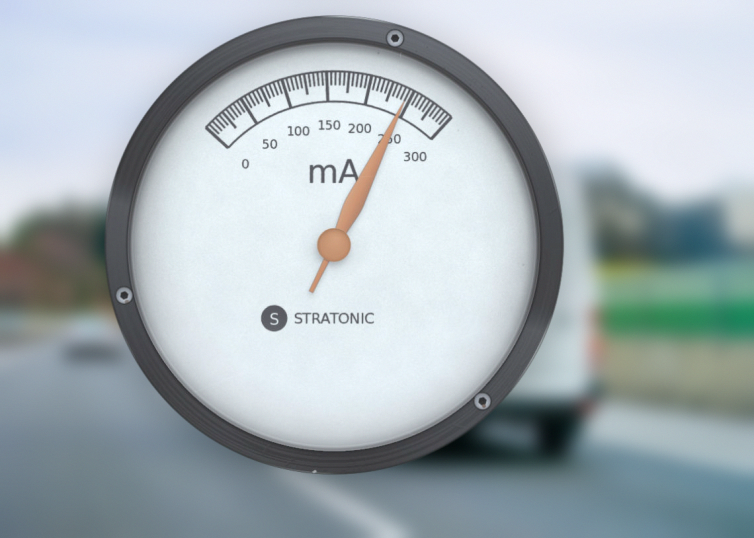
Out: 245,mA
